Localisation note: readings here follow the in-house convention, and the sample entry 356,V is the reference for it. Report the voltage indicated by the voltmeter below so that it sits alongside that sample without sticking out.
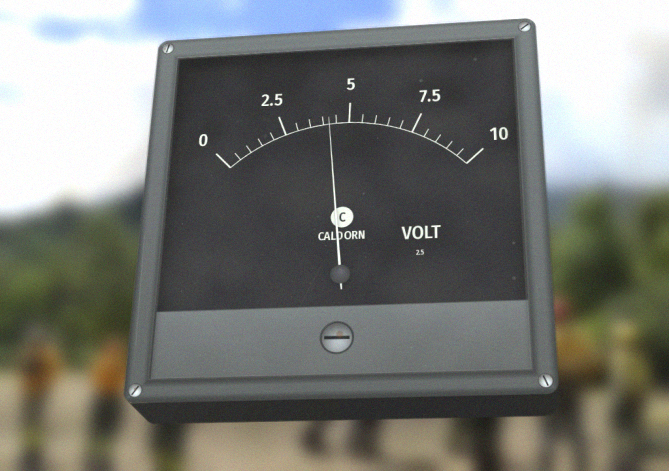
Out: 4.25,V
